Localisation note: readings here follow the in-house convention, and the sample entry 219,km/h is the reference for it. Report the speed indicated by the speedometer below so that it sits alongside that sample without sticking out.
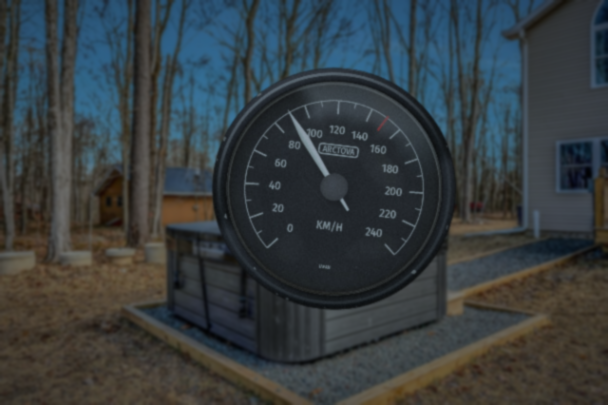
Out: 90,km/h
